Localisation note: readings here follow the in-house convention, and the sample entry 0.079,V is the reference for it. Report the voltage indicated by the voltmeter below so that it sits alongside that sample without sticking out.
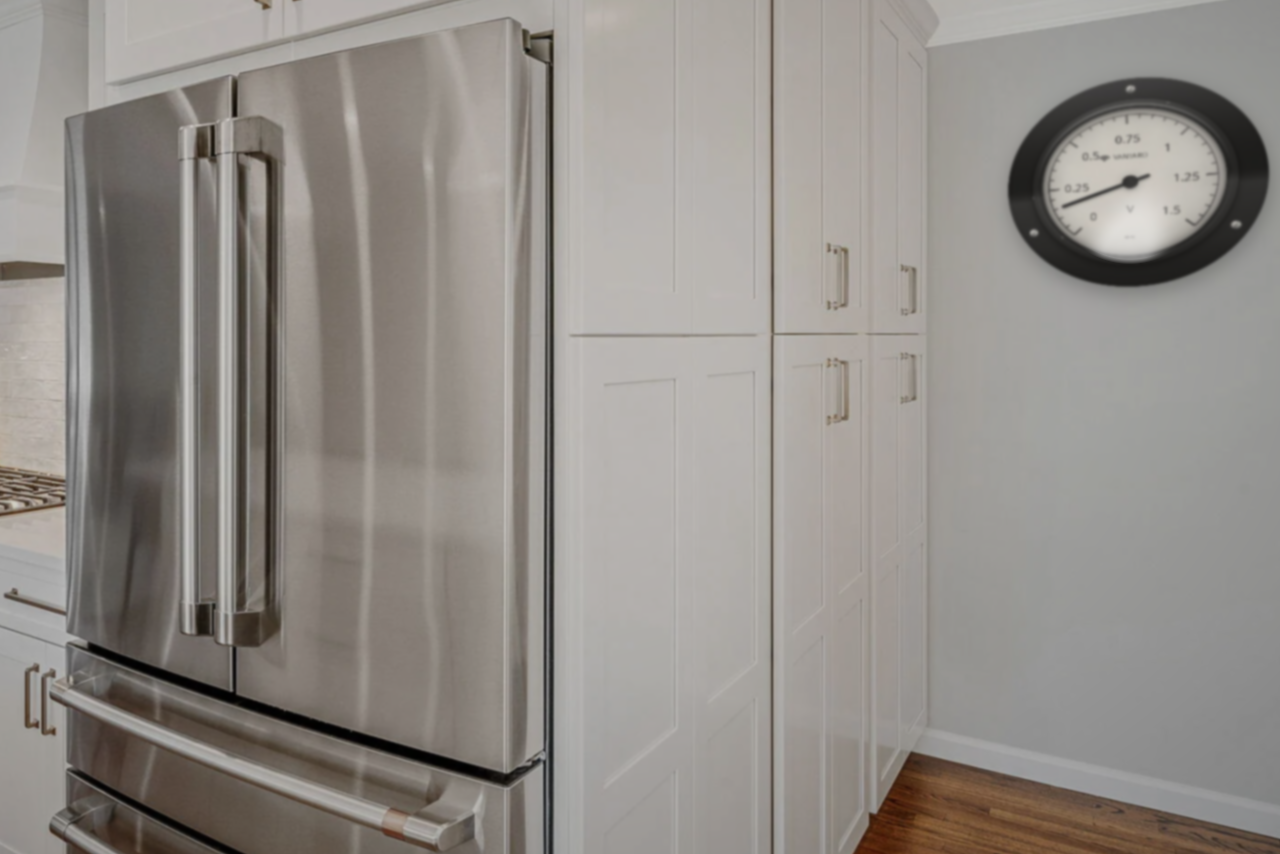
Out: 0.15,V
